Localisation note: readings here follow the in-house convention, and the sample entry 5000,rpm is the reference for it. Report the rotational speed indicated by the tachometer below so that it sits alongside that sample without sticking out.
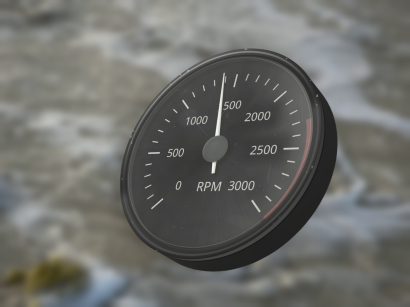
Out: 1400,rpm
